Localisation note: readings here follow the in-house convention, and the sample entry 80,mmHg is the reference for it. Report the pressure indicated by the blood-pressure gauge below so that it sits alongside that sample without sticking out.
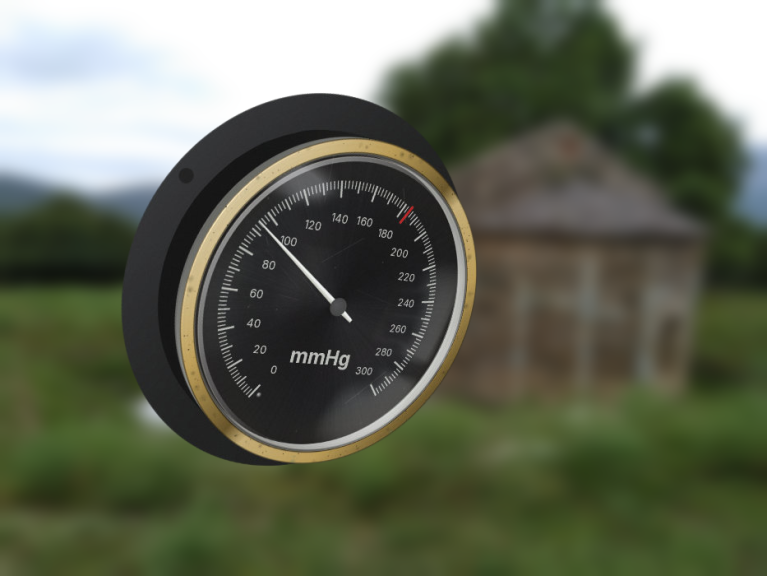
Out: 94,mmHg
